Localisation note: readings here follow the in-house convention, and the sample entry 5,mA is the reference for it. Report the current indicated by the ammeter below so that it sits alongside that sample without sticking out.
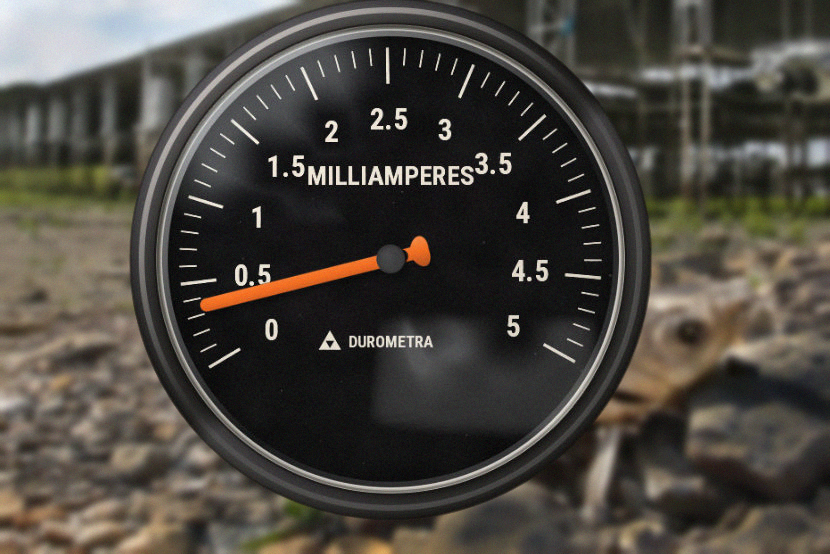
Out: 0.35,mA
